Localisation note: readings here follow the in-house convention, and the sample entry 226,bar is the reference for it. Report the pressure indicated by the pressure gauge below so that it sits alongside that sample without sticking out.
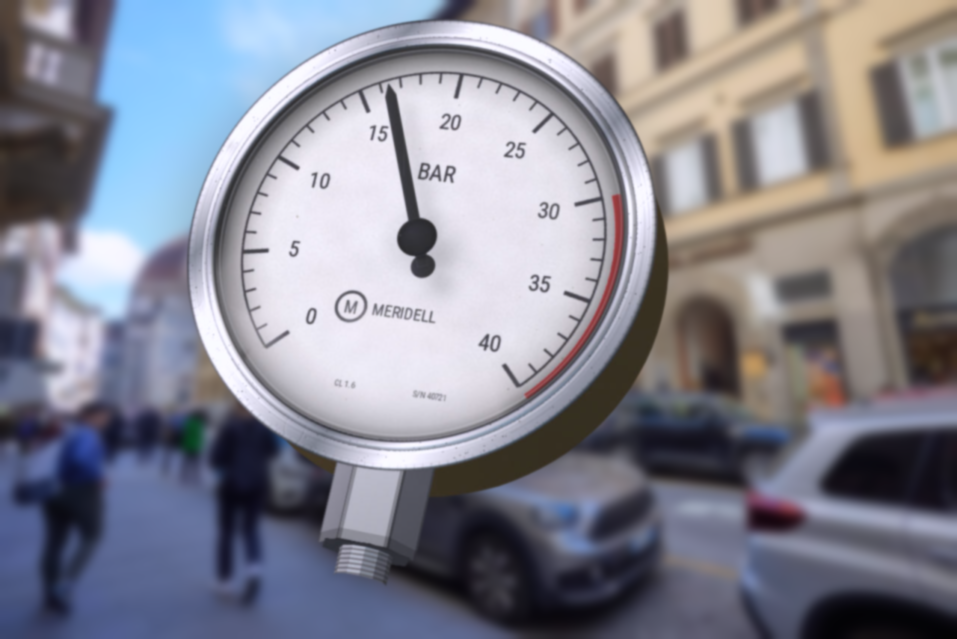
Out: 16.5,bar
